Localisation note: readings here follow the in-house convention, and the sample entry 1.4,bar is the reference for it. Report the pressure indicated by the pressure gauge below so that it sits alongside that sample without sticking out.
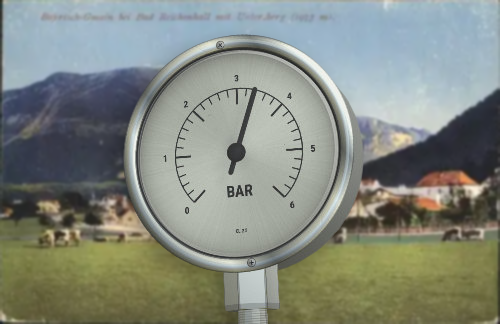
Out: 3.4,bar
